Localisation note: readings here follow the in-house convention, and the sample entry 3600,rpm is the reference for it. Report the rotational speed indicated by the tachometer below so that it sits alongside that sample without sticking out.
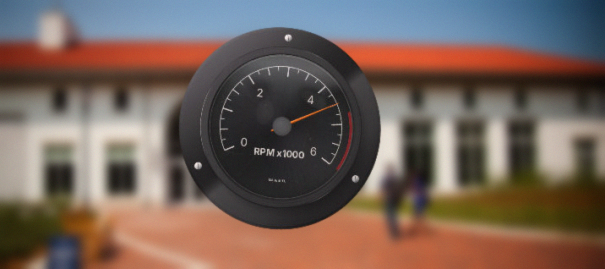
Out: 4500,rpm
